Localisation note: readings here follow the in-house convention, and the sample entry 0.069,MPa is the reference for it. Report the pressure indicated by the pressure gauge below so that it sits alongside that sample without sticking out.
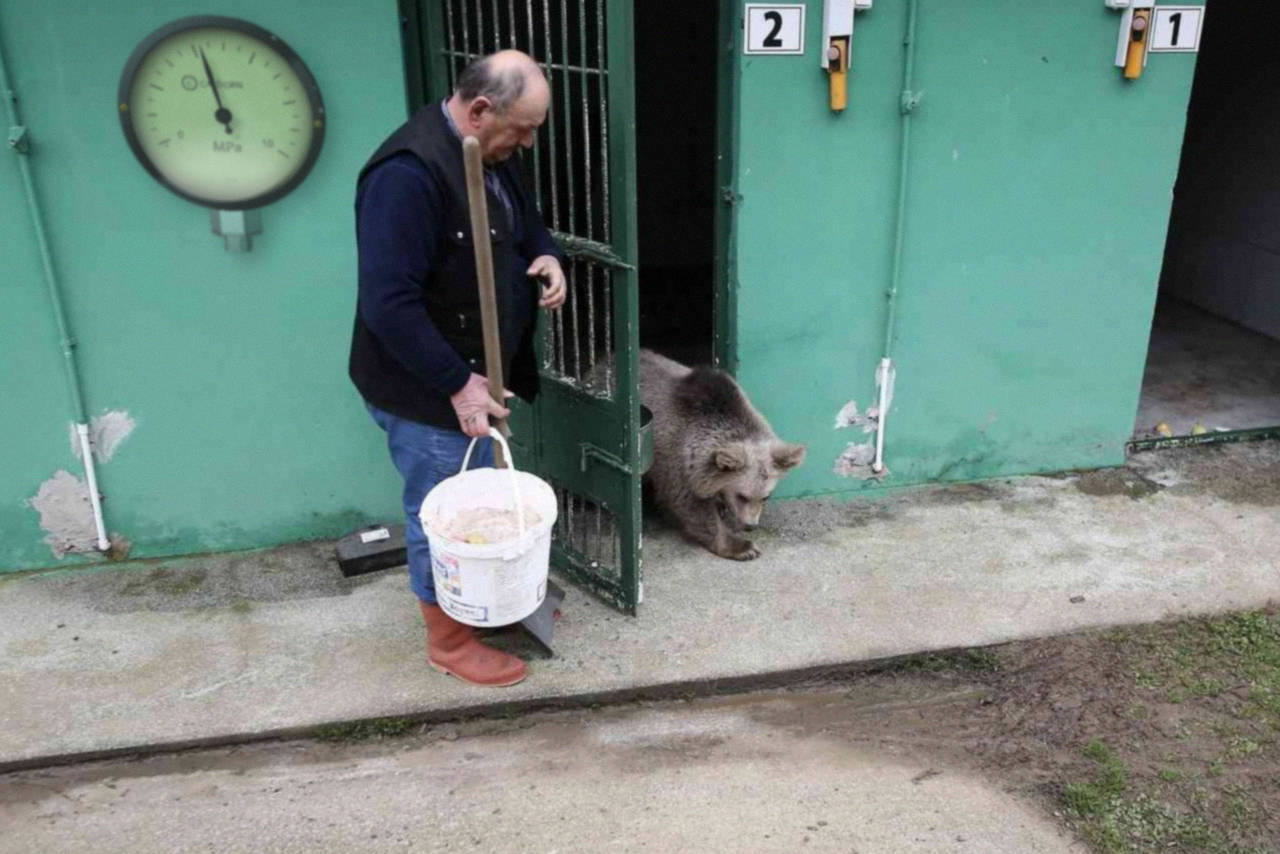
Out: 4.25,MPa
